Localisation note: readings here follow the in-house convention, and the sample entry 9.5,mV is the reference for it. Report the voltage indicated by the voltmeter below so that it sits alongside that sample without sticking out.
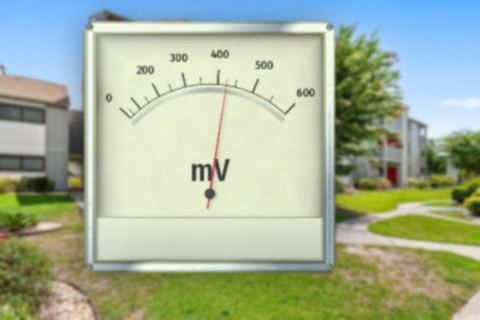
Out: 425,mV
